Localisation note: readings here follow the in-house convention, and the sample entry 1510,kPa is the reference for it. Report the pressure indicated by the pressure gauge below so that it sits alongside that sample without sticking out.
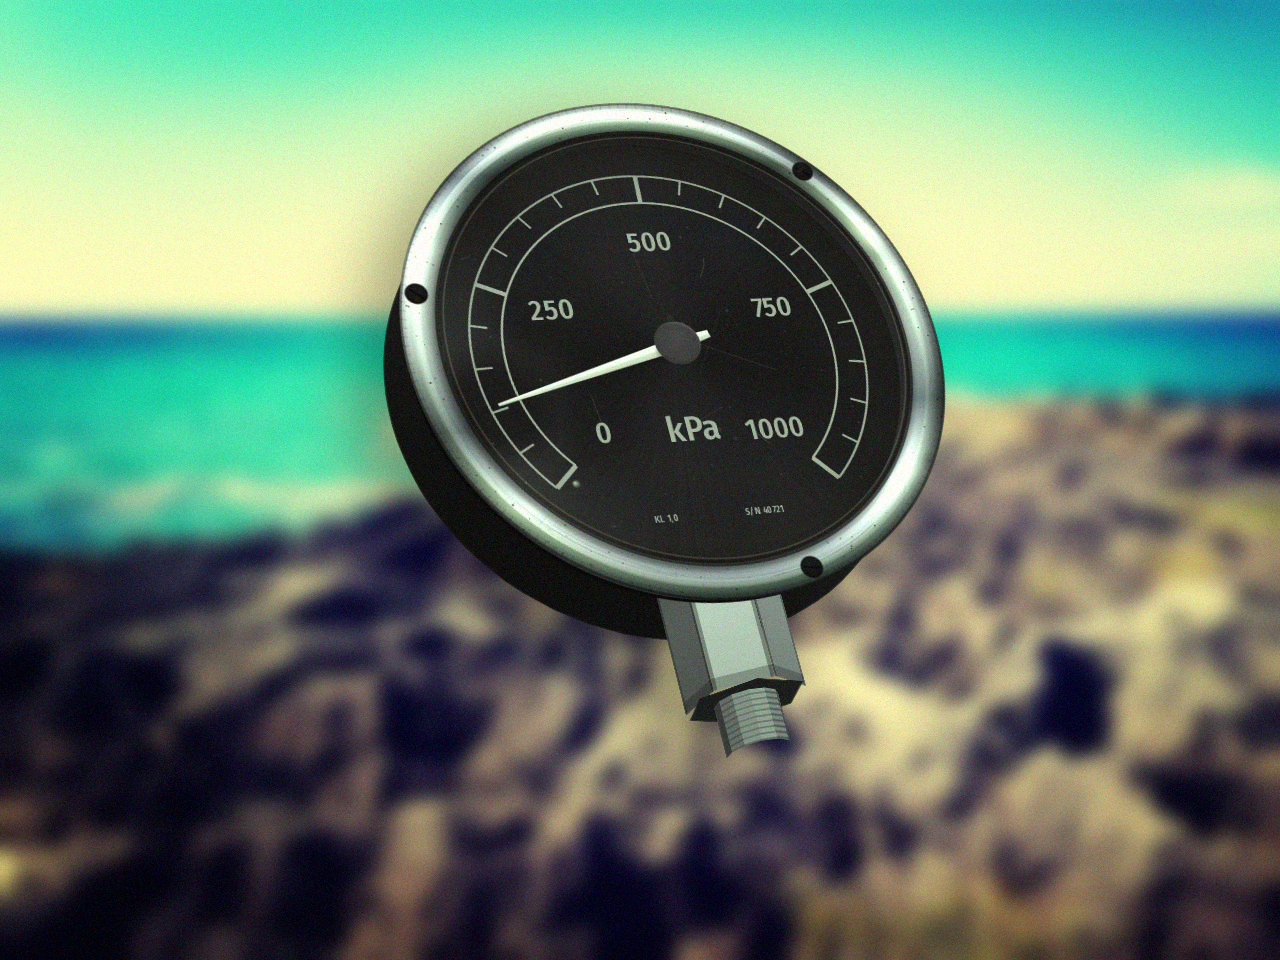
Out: 100,kPa
